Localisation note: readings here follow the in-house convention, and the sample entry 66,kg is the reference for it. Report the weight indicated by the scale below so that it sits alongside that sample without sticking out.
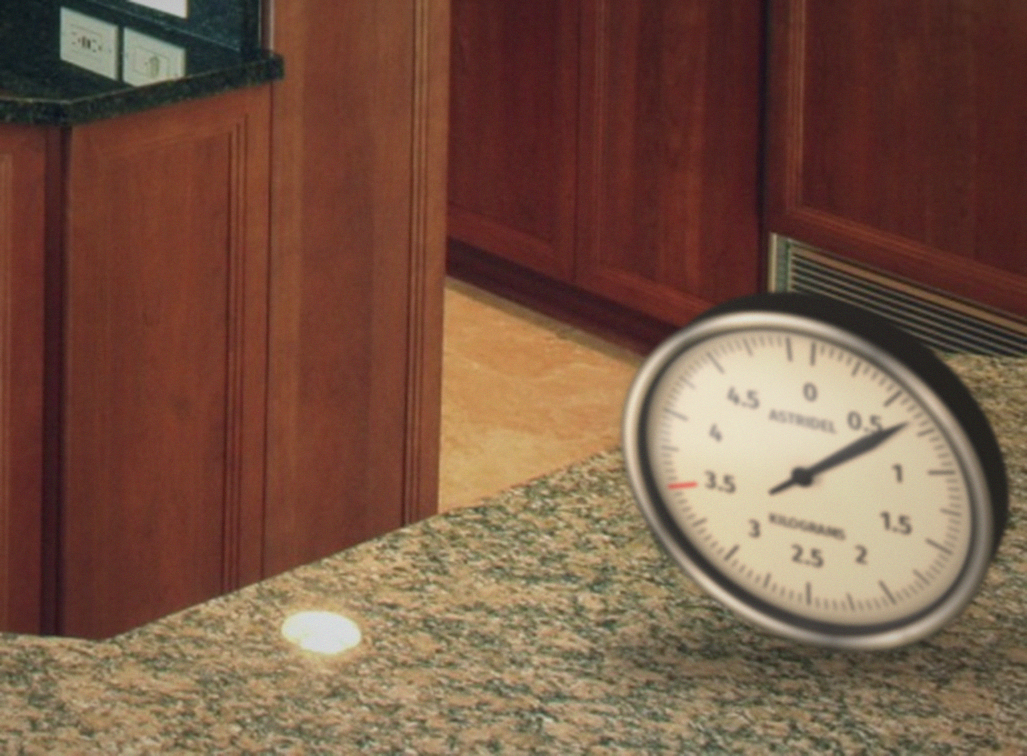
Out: 0.65,kg
